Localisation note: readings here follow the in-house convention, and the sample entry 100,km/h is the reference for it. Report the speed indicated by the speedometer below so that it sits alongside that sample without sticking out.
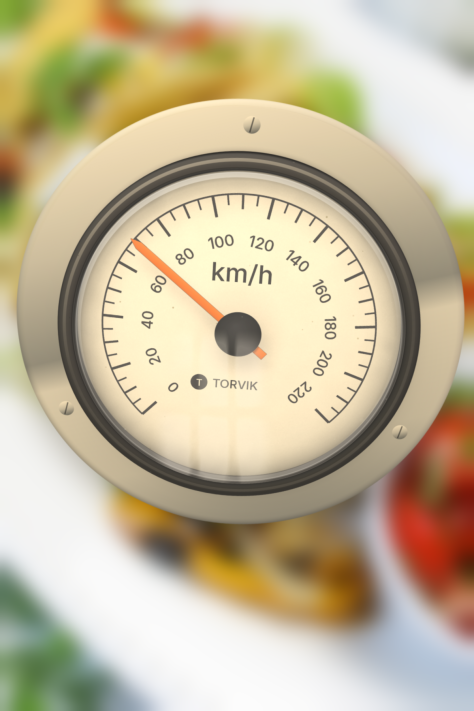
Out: 70,km/h
